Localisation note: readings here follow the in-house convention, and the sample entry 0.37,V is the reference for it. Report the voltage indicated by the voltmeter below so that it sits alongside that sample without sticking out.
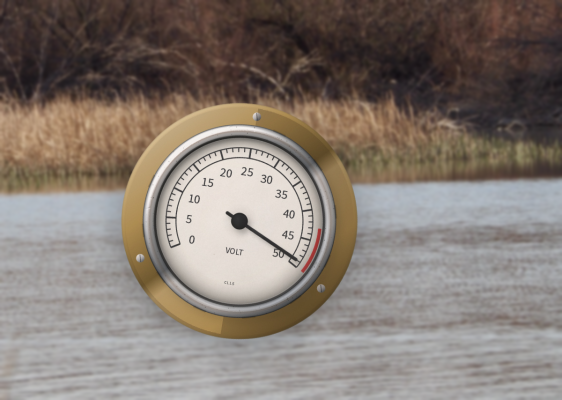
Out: 49,V
